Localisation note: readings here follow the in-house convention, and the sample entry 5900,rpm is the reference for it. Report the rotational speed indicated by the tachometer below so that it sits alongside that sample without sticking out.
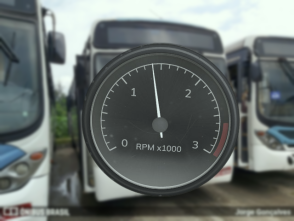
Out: 1400,rpm
